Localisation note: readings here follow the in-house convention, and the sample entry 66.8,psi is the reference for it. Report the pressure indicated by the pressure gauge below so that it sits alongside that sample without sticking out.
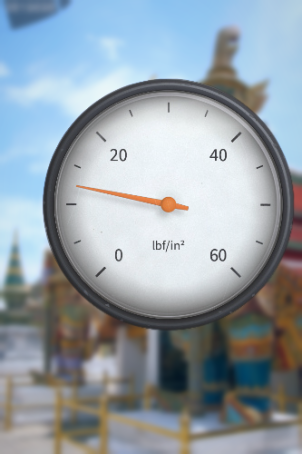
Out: 12.5,psi
